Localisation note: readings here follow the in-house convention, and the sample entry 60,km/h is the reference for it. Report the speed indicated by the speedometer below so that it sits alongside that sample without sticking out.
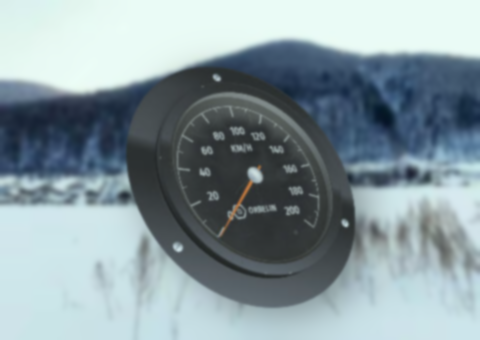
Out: 0,km/h
